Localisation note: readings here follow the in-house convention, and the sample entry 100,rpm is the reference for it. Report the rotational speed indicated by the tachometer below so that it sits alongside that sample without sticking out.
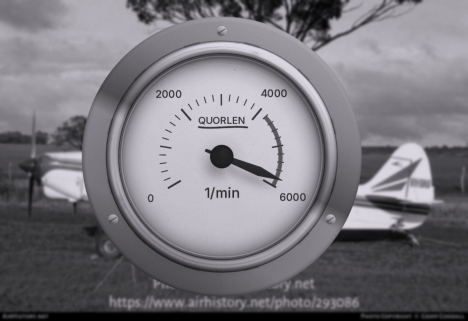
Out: 5800,rpm
